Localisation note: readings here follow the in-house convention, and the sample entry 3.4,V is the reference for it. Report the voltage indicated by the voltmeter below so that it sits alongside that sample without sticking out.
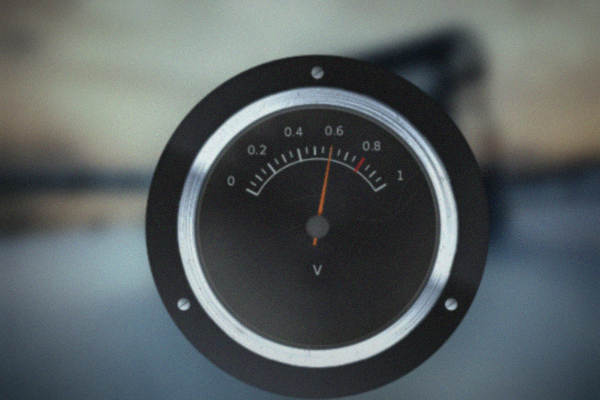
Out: 0.6,V
